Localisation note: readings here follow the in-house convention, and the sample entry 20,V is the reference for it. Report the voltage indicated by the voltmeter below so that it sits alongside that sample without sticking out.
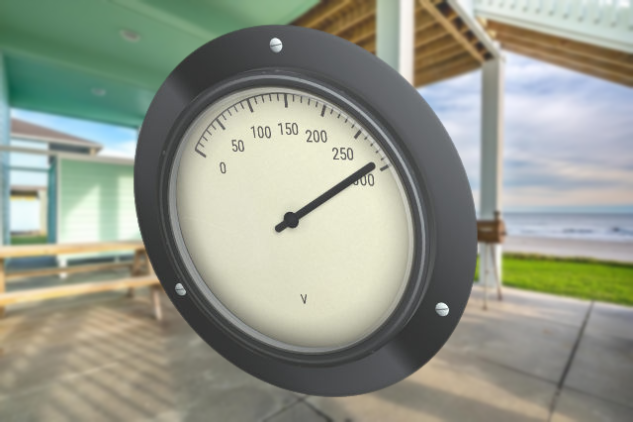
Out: 290,V
